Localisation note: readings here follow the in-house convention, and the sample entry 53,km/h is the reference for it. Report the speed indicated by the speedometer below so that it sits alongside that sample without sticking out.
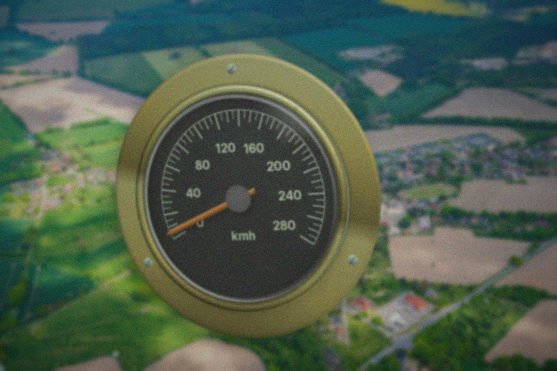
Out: 5,km/h
